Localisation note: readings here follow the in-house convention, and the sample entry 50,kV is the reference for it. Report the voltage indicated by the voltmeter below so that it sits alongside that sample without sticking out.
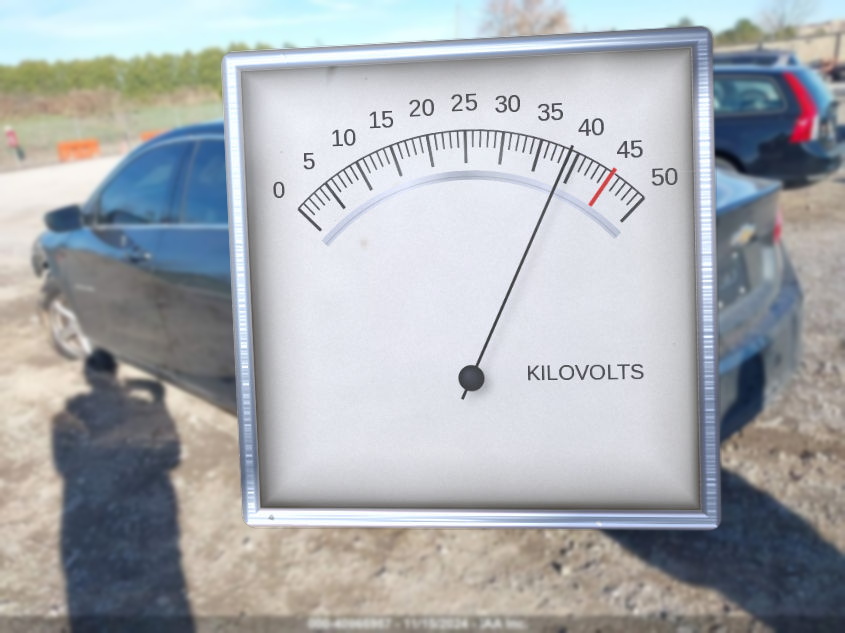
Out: 39,kV
